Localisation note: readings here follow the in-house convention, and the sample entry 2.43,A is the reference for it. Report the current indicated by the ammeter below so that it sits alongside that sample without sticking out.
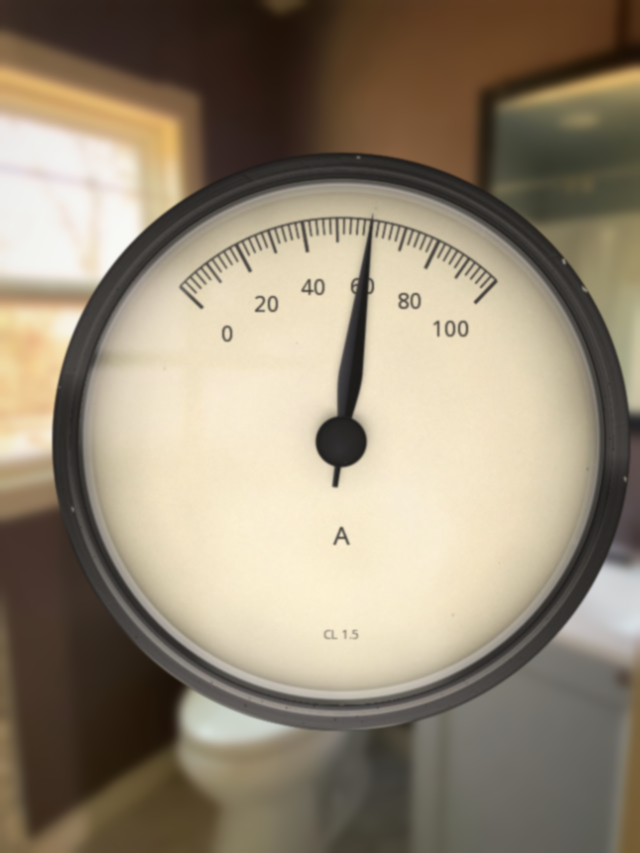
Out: 60,A
